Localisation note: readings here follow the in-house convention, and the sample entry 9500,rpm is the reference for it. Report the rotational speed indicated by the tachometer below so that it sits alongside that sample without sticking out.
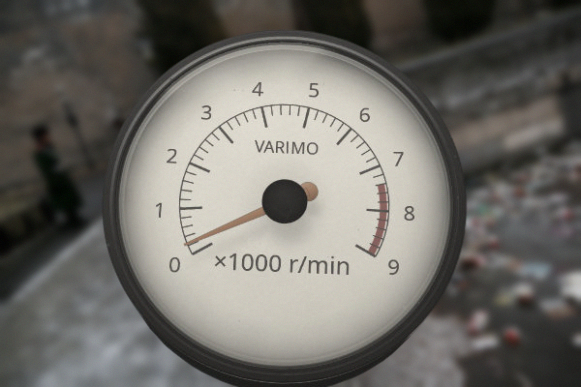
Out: 200,rpm
